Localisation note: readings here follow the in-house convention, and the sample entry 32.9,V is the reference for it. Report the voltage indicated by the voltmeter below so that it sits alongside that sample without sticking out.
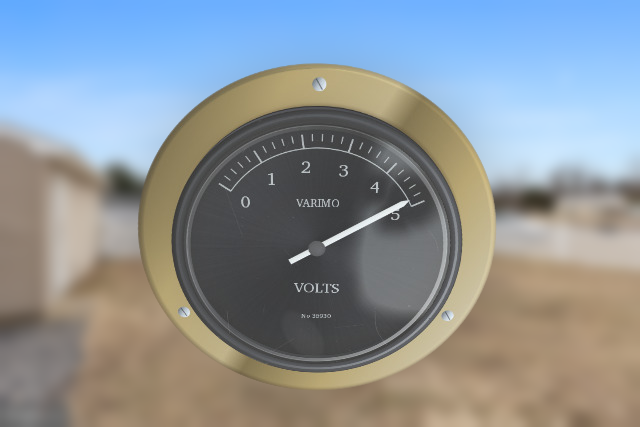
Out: 4.8,V
